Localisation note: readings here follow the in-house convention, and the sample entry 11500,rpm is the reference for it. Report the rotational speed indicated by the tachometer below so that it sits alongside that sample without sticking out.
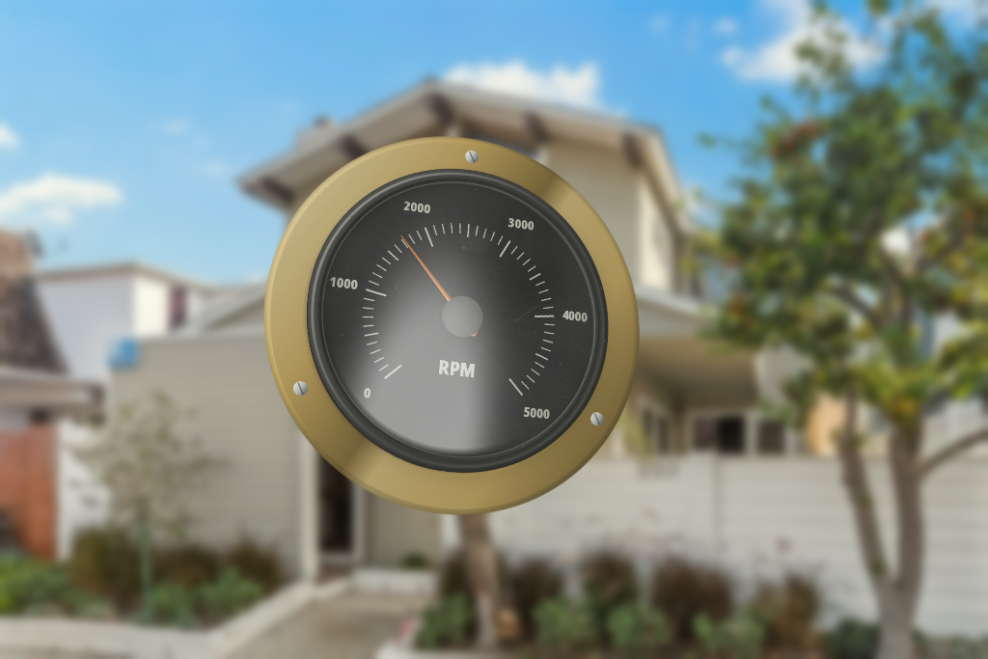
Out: 1700,rpm
